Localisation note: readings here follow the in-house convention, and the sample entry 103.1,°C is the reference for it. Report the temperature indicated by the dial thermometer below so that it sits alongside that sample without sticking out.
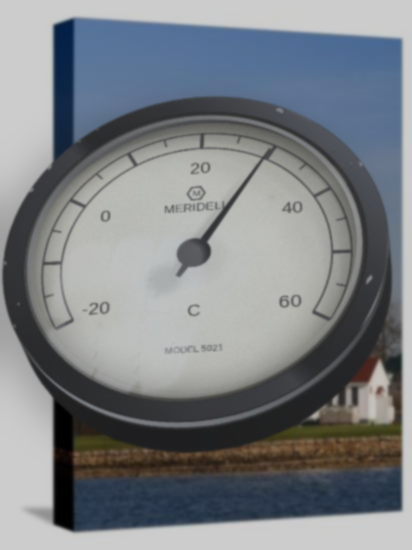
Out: 30,°C
